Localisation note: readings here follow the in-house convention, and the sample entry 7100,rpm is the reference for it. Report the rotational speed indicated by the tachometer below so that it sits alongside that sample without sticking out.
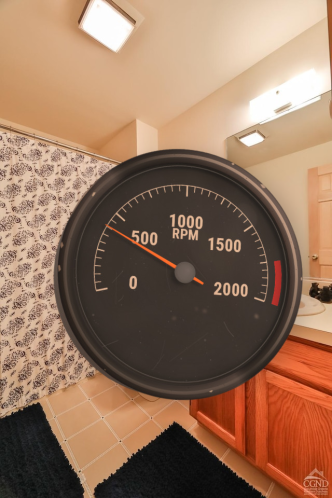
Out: 400,rpm
